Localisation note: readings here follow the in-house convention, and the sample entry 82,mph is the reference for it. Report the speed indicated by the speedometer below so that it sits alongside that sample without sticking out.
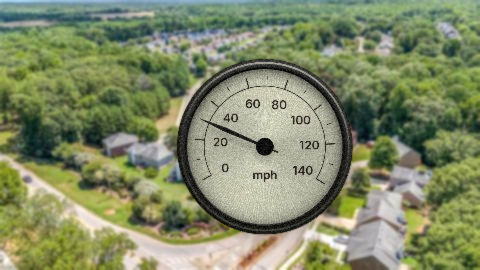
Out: 30,mph
